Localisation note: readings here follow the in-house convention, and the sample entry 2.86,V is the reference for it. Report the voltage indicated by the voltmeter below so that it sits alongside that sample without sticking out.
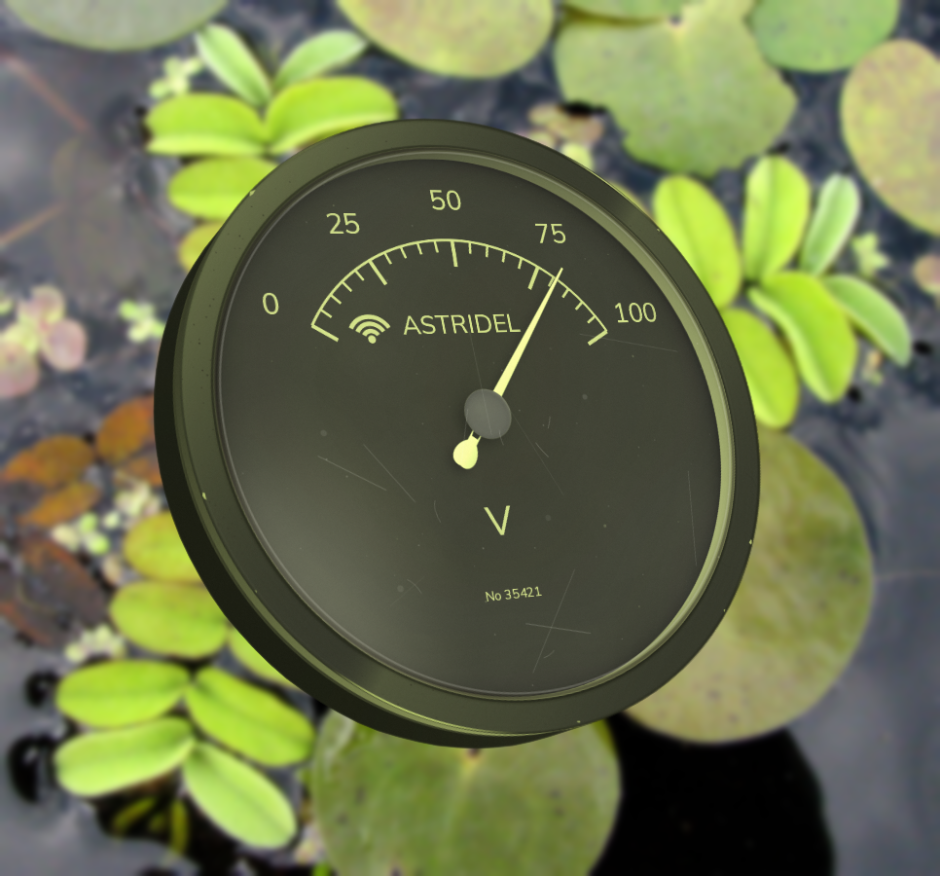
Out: 80,V
